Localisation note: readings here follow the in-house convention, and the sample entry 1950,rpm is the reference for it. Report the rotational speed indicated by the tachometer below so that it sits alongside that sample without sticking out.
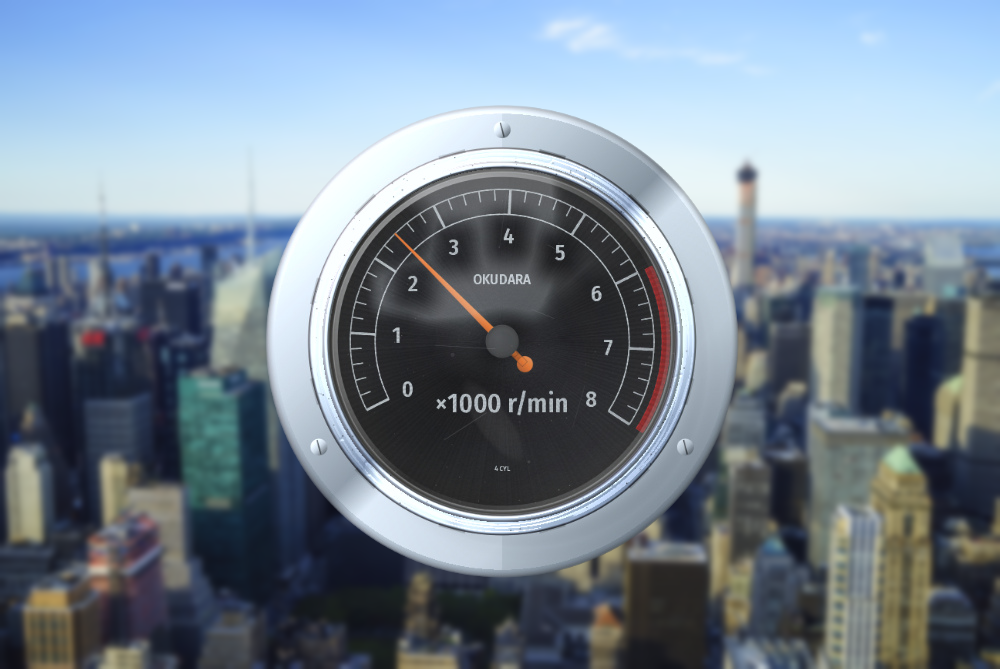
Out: 2400,rpm
